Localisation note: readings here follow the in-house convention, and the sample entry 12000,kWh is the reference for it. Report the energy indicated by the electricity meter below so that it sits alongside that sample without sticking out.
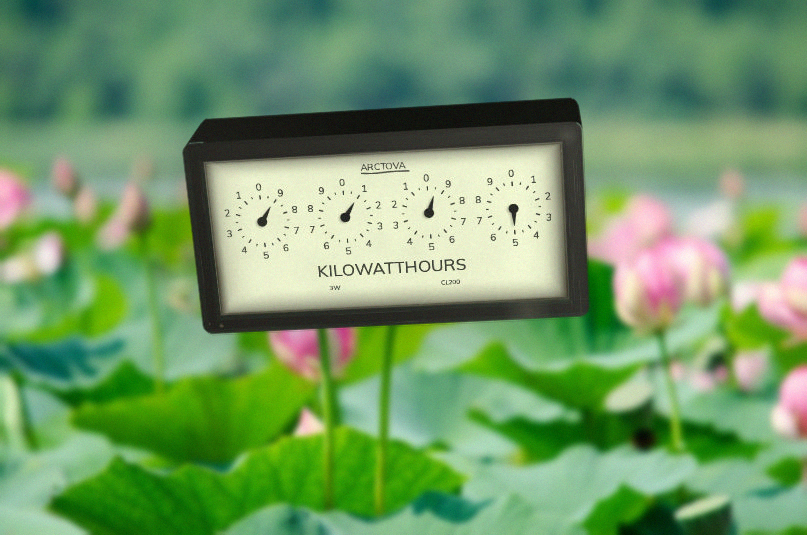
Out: 9095,kWh
